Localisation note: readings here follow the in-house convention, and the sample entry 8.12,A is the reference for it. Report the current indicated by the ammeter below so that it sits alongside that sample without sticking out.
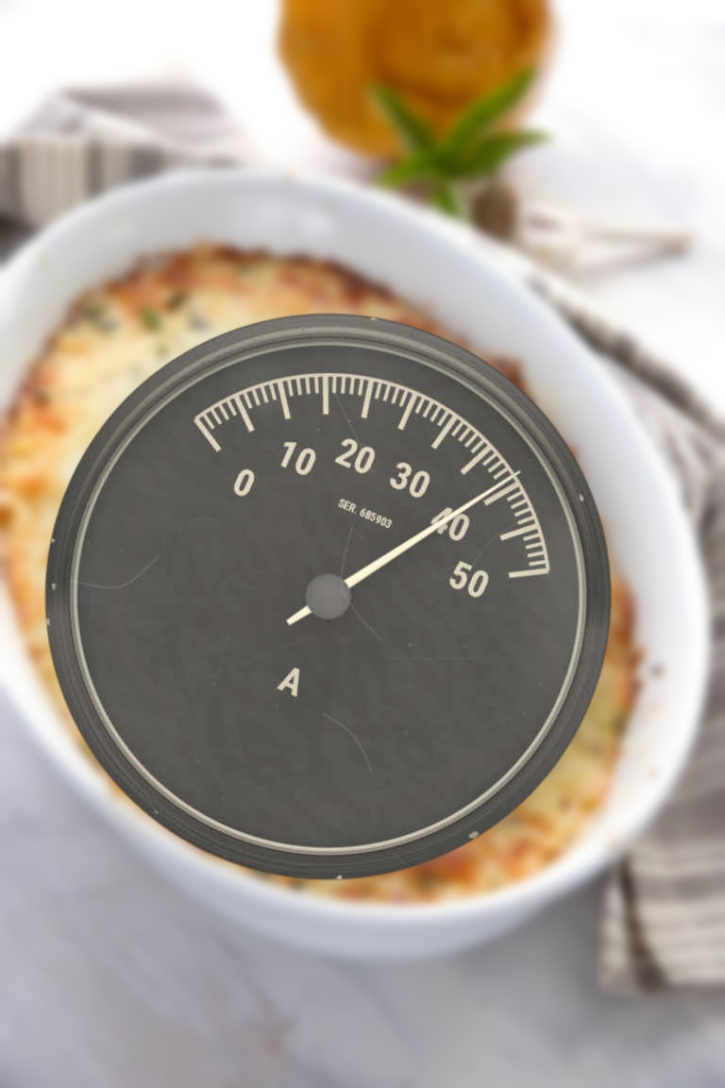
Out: 39,A
